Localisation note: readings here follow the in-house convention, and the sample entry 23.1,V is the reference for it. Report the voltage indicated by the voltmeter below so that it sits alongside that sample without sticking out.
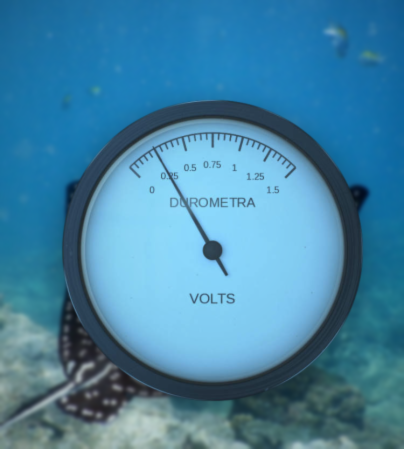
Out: 0.25,V
